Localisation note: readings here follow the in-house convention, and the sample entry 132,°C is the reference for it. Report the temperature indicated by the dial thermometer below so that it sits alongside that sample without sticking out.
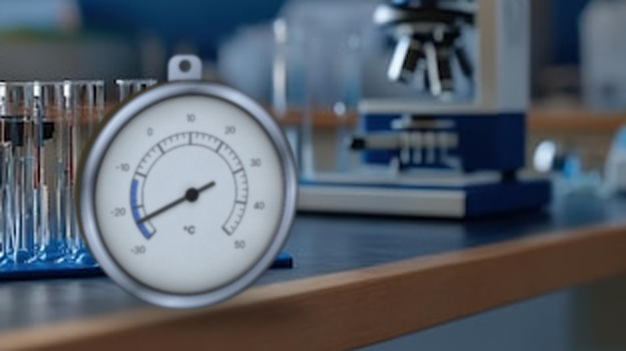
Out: -24,°C
